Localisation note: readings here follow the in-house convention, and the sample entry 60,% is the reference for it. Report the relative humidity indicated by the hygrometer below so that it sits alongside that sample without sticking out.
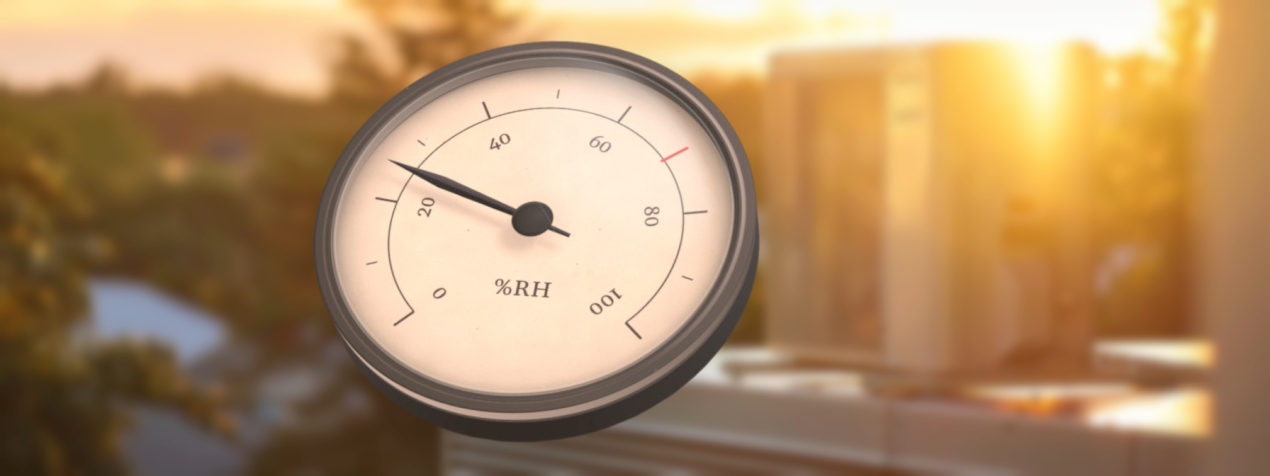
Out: 25,%
